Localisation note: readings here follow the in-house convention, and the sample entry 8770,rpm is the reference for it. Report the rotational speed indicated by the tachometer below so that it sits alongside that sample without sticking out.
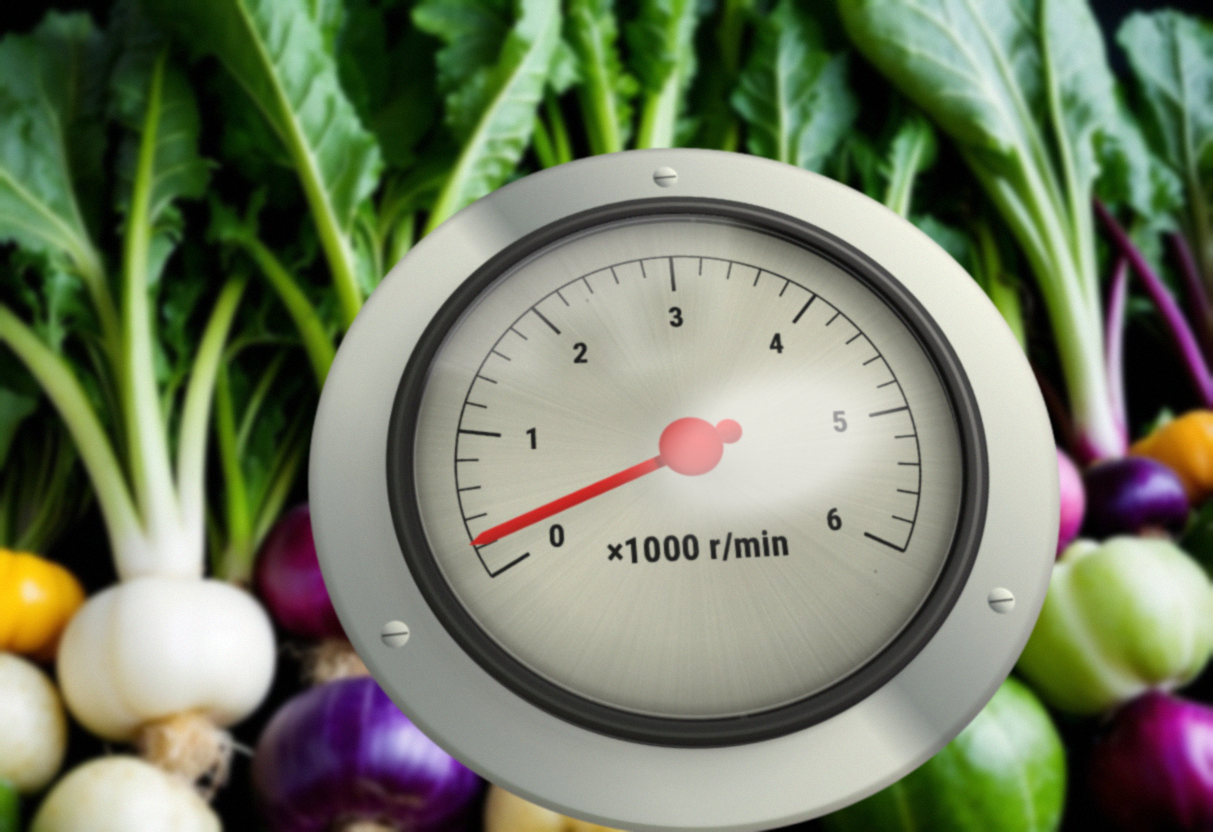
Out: 200,rpm
